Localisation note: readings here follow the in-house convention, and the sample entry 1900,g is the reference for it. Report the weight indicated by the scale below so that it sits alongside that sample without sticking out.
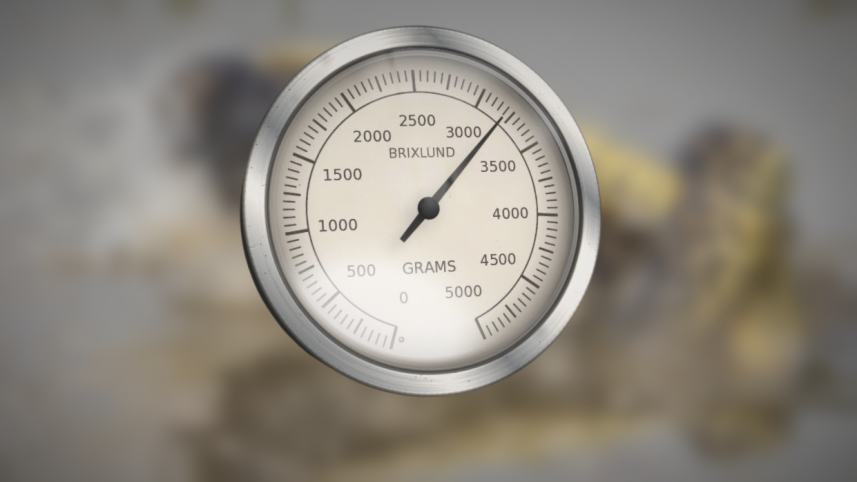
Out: 3200,g
